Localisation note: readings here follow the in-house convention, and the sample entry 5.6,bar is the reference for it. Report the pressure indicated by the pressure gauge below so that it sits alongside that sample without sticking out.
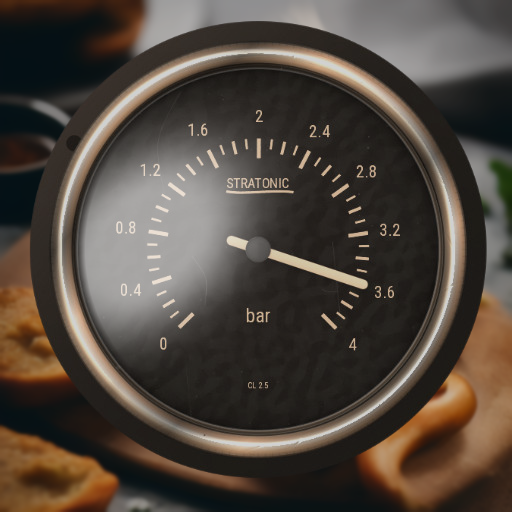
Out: 3.6,bar
